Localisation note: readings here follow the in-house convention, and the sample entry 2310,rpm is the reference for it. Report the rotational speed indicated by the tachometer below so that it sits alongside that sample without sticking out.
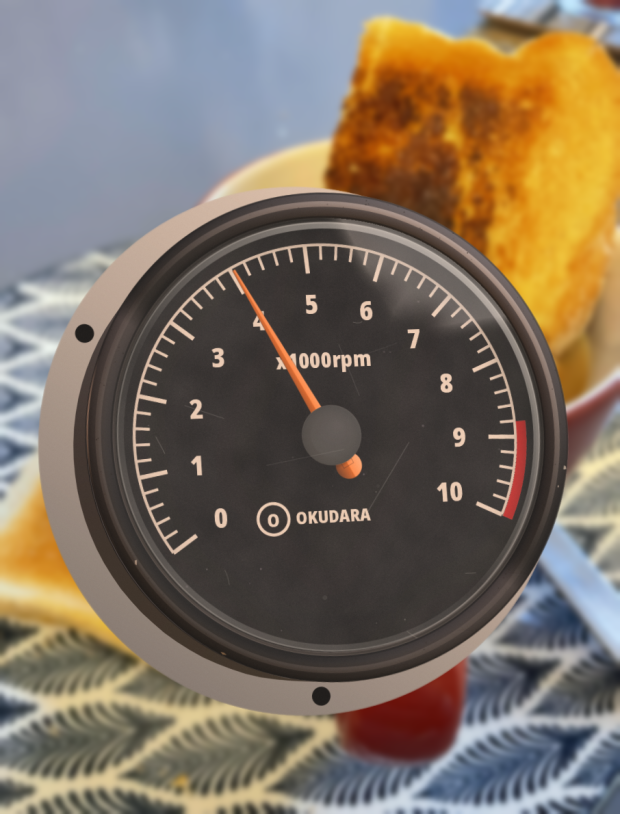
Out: 4000,rpm
